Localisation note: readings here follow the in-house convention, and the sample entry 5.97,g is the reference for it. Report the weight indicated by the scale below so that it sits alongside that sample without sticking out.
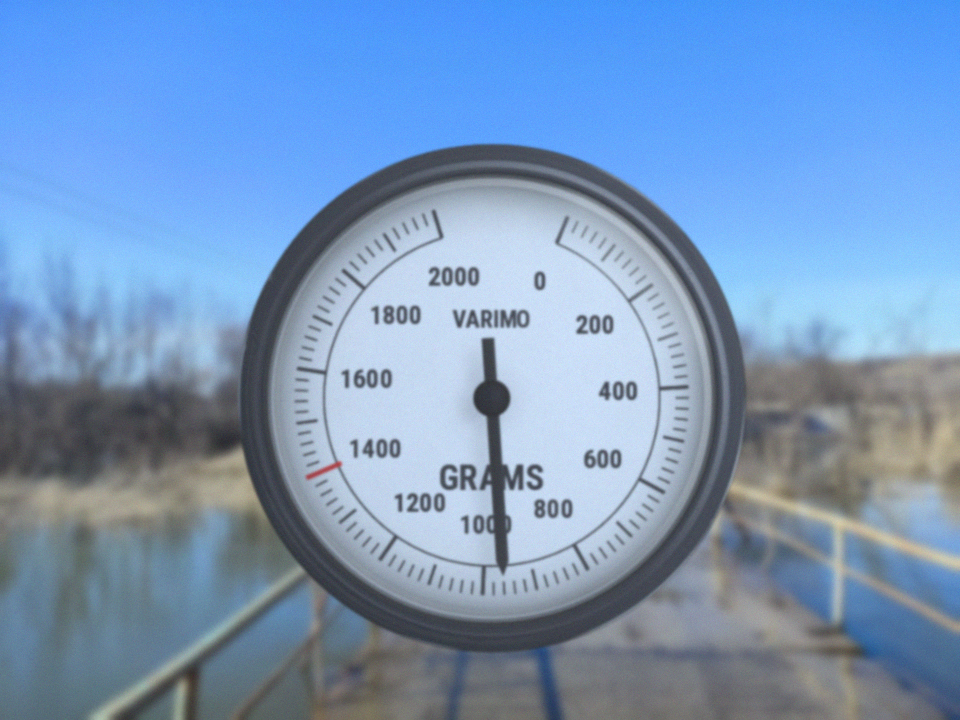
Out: 960,g
